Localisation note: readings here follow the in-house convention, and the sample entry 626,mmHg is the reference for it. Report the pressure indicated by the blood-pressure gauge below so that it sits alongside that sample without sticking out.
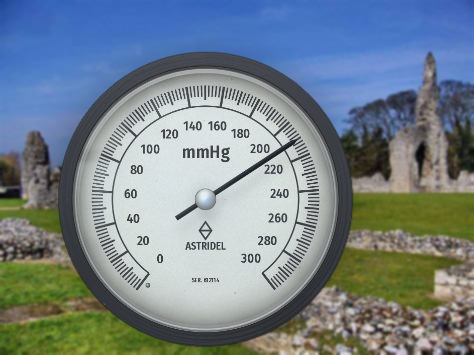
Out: 210,mmHg
